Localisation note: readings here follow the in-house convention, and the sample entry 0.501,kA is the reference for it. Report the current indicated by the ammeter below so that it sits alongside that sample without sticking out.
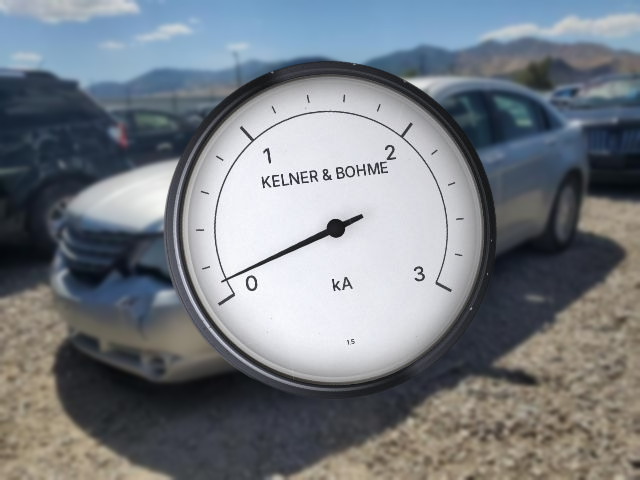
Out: 0.1,kA
